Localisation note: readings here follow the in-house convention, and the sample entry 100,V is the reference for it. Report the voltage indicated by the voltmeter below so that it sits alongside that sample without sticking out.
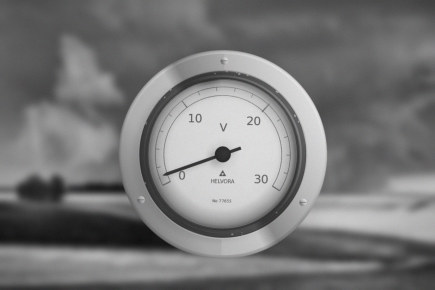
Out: 1,V
